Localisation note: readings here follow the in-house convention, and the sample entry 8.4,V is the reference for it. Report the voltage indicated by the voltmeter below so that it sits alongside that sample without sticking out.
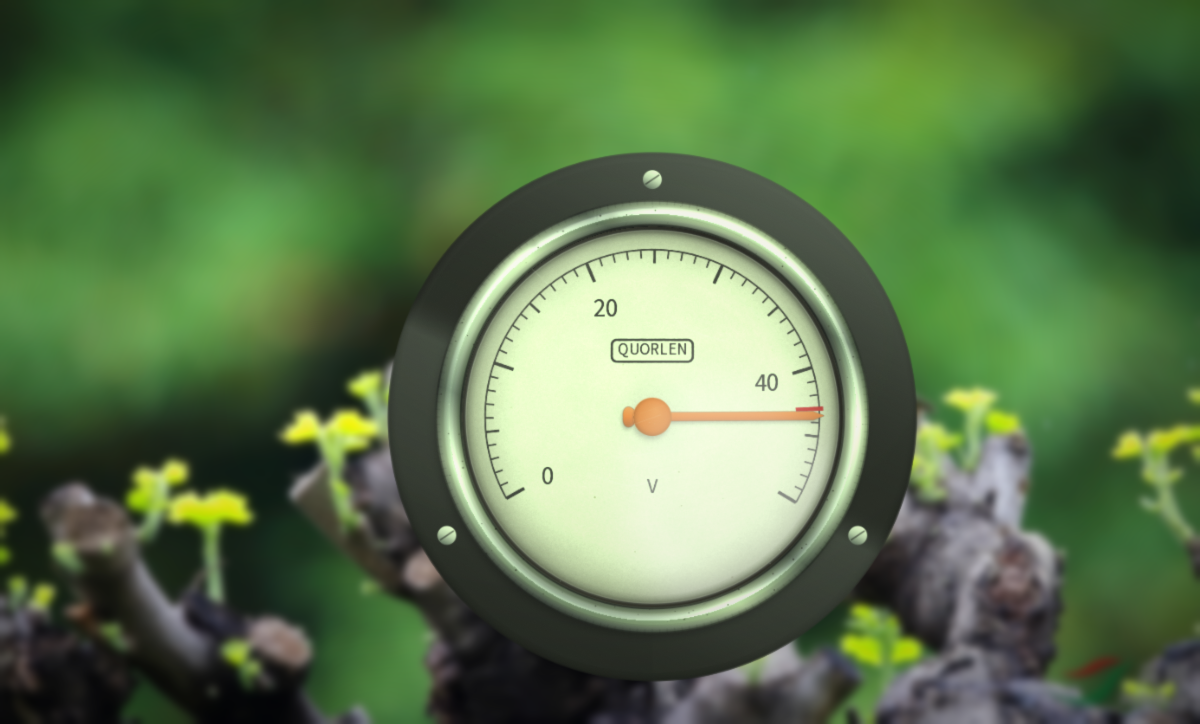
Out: 43.5,V
